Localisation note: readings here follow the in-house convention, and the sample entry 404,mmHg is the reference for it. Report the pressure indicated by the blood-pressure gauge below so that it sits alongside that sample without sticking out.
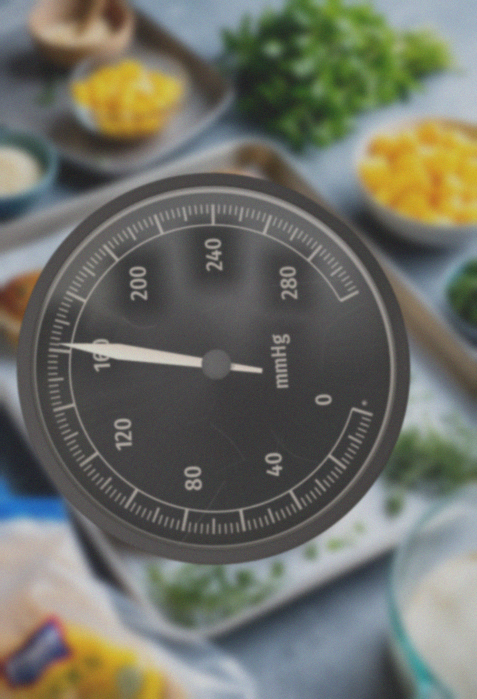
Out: 162,mmHg
